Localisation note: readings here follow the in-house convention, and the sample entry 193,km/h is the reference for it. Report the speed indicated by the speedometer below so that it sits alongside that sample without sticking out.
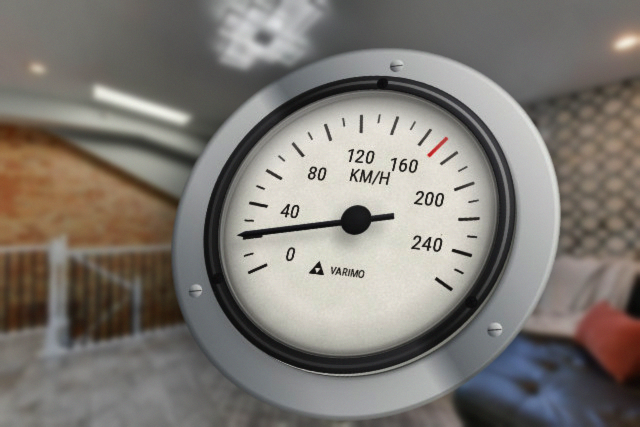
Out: 20,km/h
